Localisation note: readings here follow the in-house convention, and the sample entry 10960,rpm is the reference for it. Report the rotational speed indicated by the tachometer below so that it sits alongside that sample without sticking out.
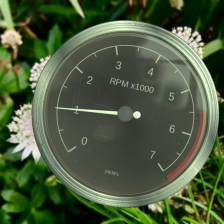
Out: 1000,rpm
